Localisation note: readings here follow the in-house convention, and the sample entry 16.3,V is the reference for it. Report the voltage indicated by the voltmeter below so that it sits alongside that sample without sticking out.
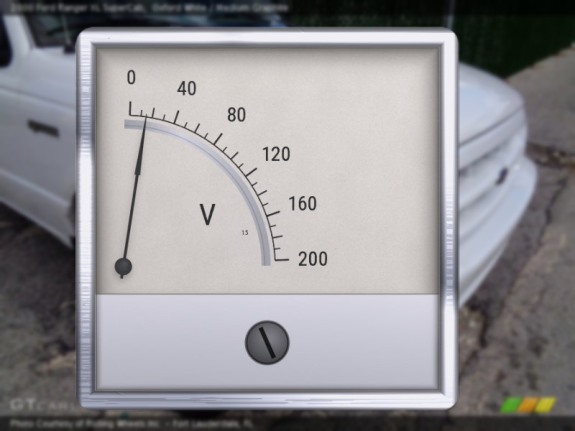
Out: 15,V
